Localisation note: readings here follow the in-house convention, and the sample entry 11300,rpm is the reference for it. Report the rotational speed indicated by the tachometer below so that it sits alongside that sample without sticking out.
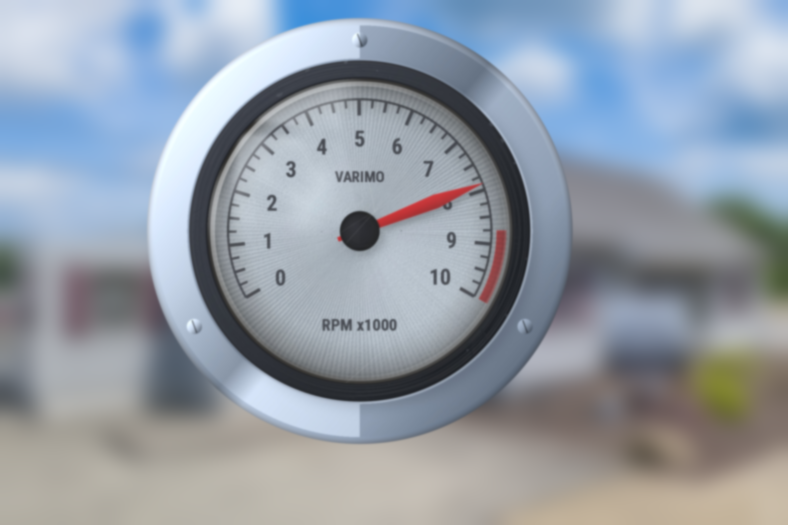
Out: 7875,rpm
